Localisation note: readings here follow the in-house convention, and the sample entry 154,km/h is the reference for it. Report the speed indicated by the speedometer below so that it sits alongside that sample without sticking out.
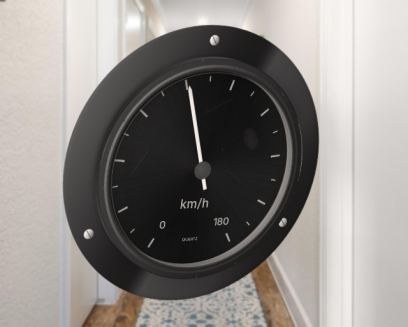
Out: 80,km/h
